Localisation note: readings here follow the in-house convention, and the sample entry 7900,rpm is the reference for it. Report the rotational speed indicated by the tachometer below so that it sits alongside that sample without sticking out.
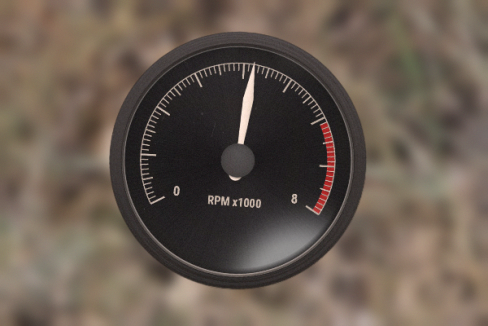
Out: 4200,rpm
